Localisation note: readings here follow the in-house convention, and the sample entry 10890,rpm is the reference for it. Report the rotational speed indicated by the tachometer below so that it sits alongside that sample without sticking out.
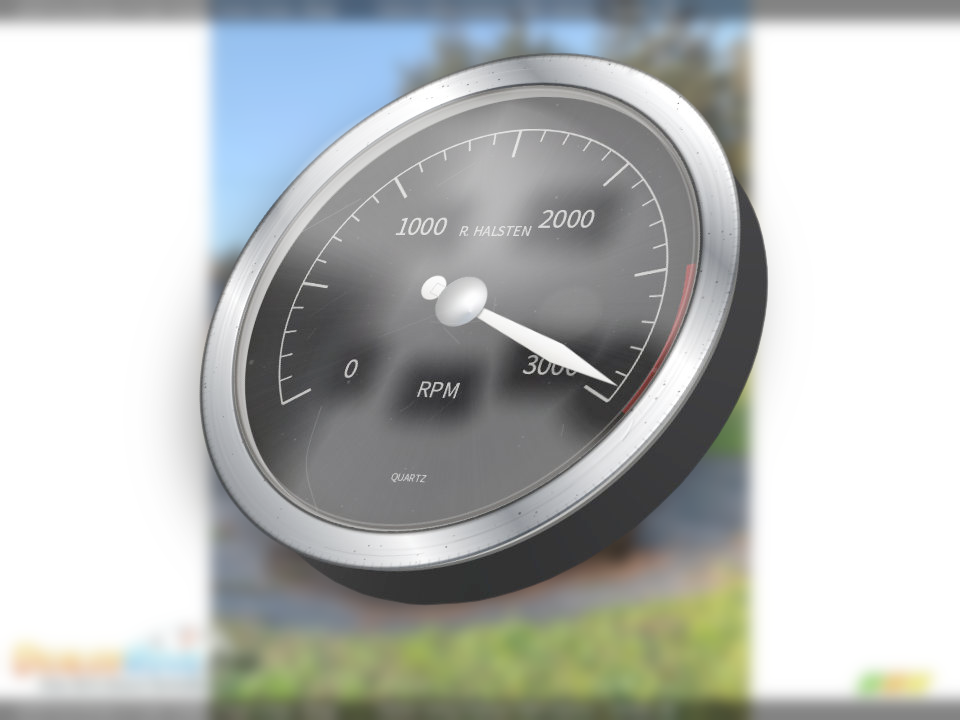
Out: 2950,rpm
